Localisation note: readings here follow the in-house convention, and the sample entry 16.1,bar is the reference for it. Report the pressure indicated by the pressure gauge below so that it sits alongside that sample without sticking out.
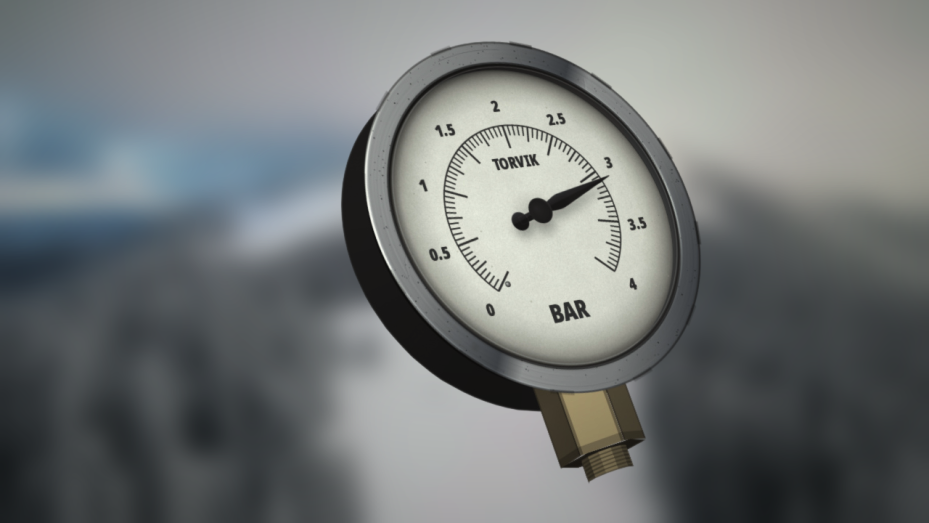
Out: 3.1,bar
